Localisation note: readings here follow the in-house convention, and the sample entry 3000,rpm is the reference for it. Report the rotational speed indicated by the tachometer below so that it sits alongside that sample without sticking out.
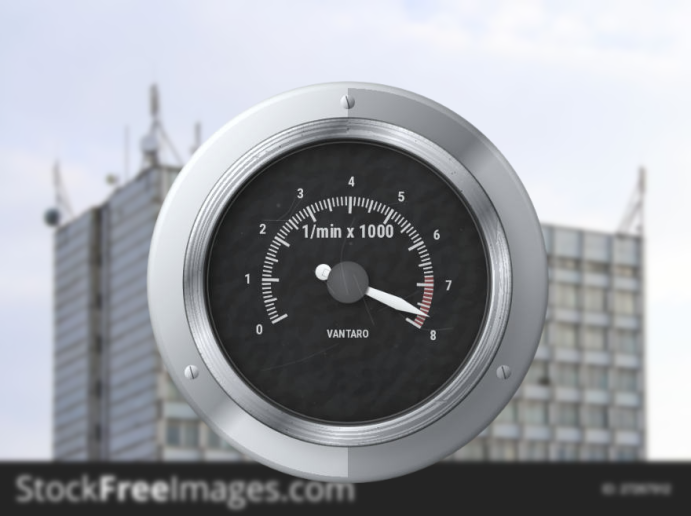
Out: 7700,rpm
